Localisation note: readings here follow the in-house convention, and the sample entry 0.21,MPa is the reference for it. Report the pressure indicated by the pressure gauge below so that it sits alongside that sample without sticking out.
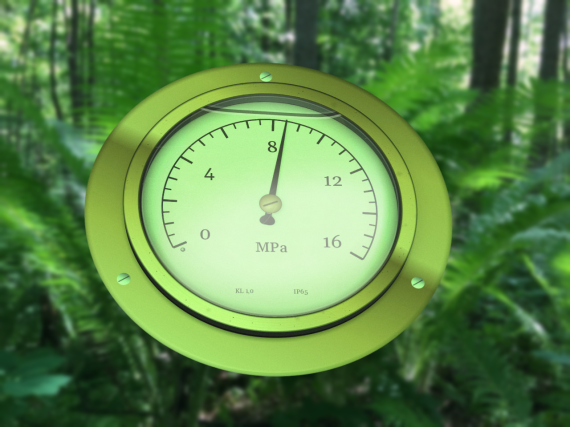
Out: 8.5,MPa
